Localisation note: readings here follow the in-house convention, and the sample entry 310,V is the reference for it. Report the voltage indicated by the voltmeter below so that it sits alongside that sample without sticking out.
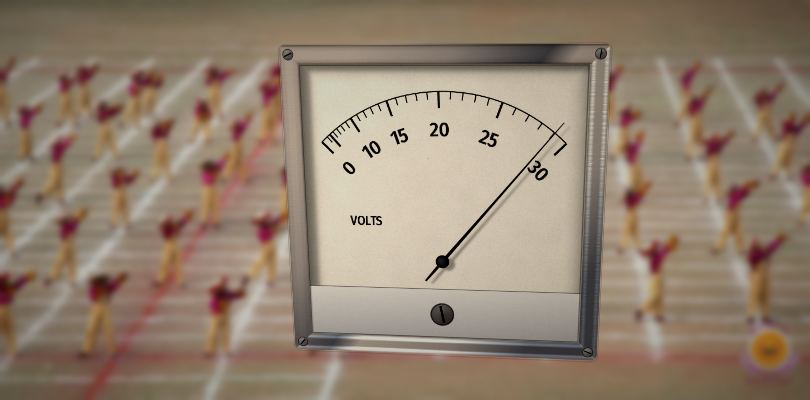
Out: 29,V
